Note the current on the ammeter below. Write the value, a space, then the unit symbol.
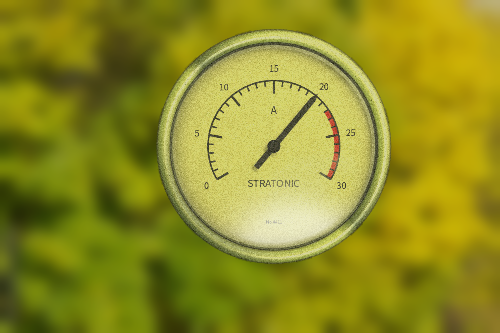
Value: 20 A
